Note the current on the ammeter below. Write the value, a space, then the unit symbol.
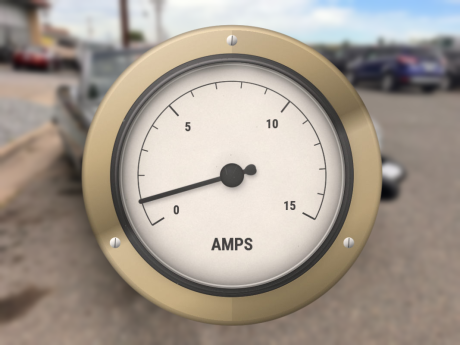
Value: 1 A
